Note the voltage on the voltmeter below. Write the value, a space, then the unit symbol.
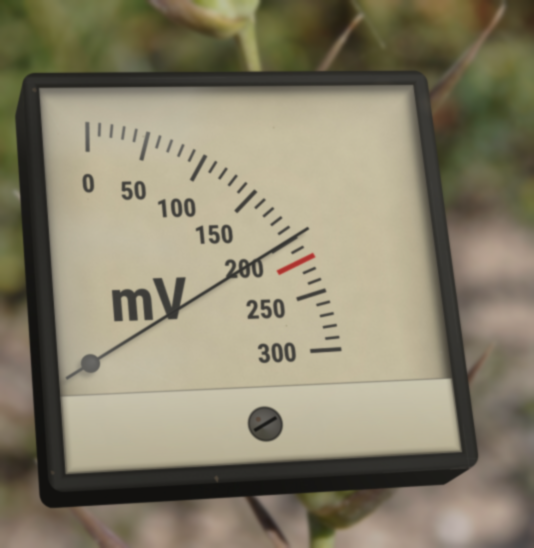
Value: 200 mV
